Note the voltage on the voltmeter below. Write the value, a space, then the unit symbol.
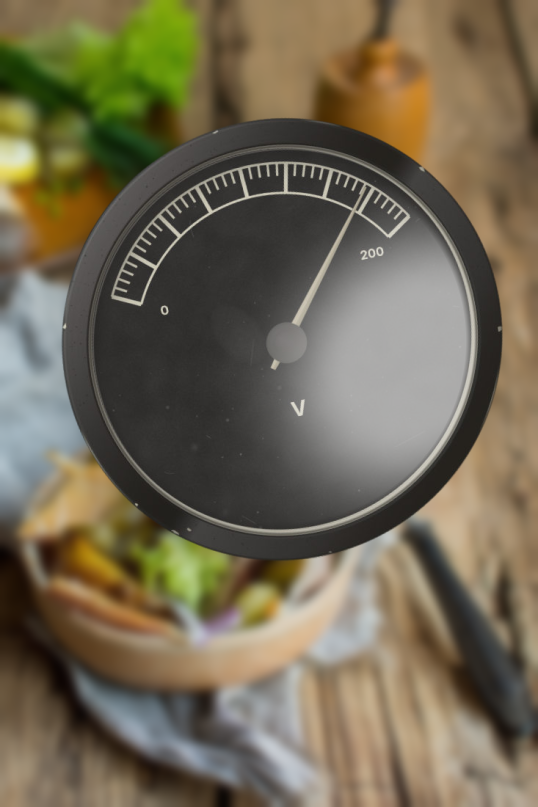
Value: 170 V
